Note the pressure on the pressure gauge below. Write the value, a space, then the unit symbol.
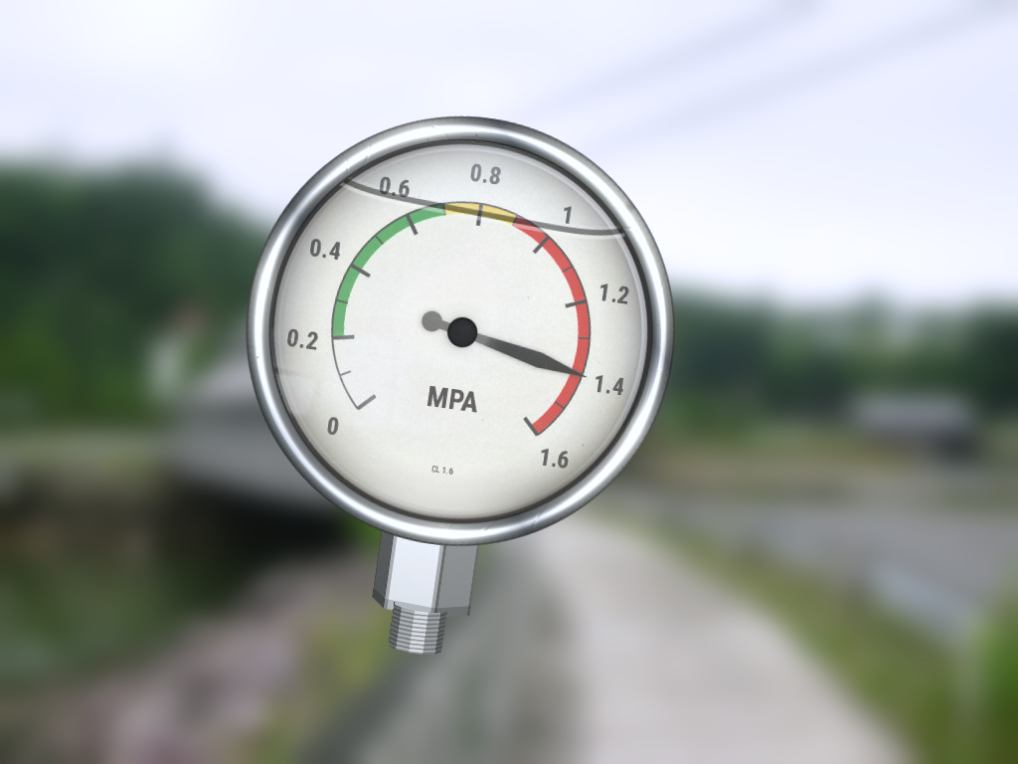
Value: 1.4 MPa
